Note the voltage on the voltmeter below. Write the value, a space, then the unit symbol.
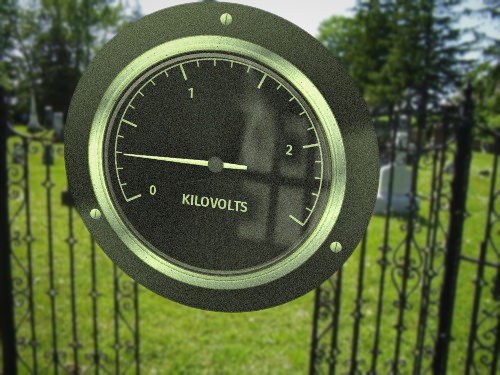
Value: 0.3 kV
